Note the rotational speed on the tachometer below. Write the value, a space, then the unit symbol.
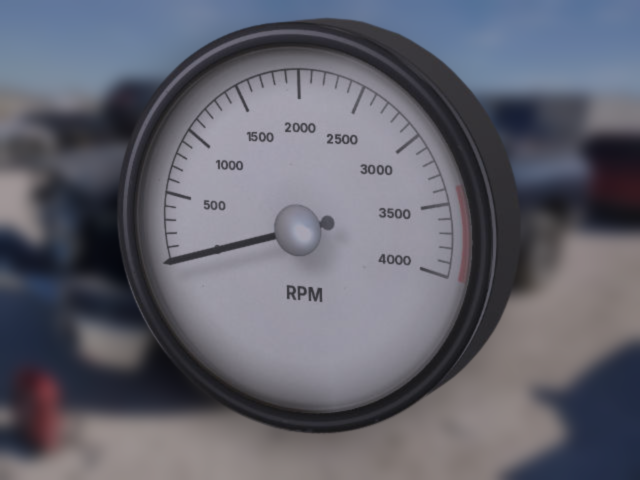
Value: 0 rpm
